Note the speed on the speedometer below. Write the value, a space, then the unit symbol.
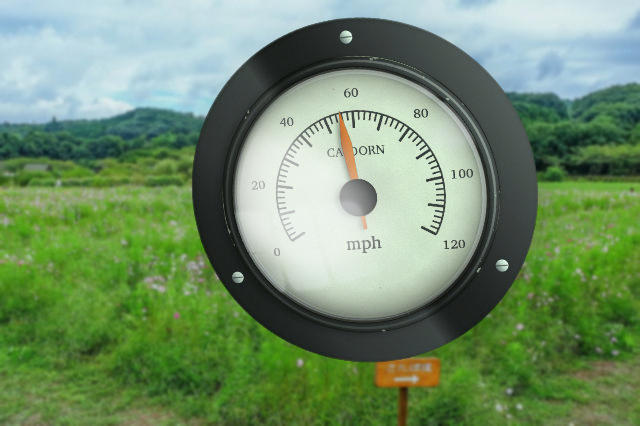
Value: 56 mph
